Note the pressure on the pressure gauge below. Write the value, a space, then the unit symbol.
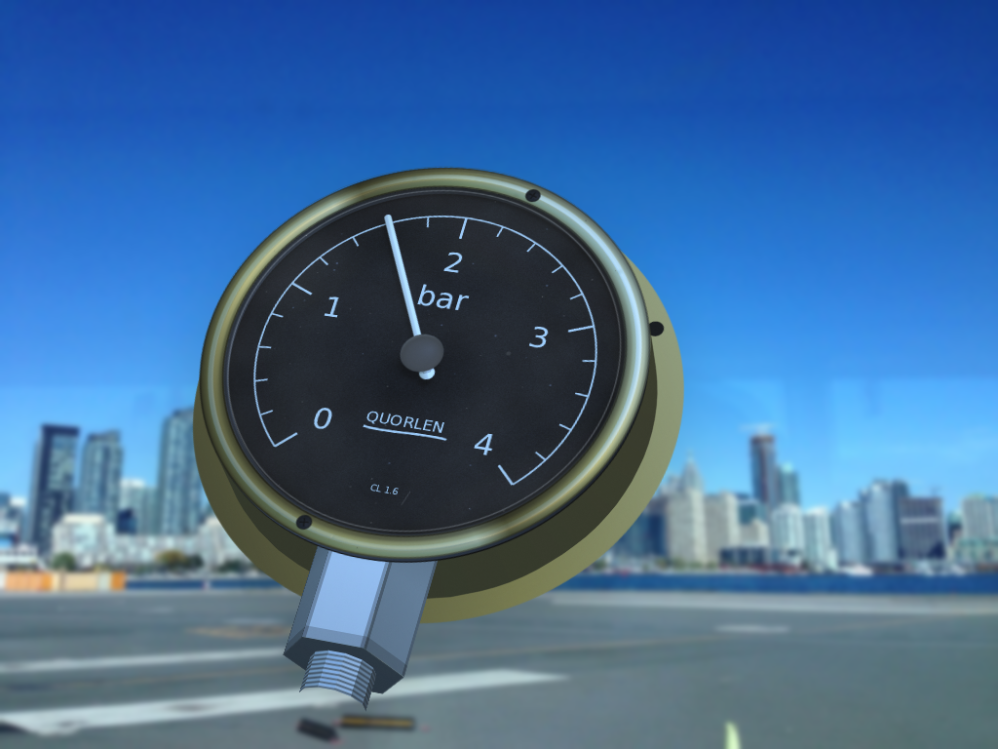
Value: 1.6 bar
